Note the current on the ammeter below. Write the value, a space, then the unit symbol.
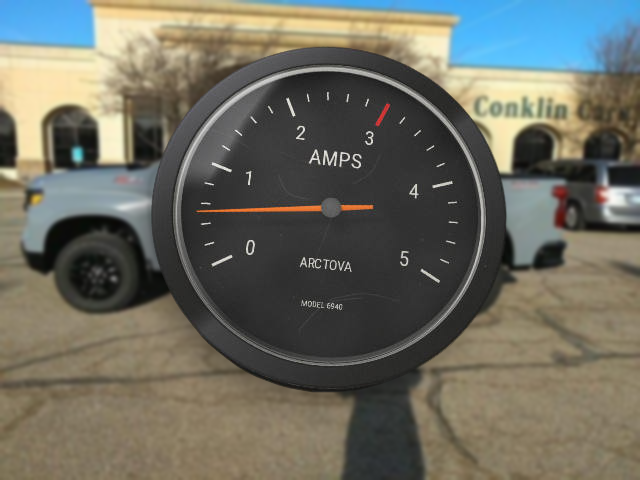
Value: 0.5 A
